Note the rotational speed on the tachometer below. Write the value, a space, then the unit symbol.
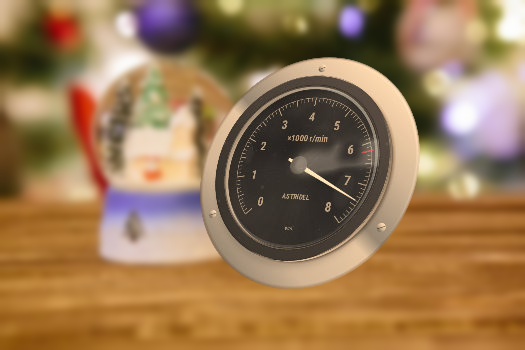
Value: 7400 rpm
